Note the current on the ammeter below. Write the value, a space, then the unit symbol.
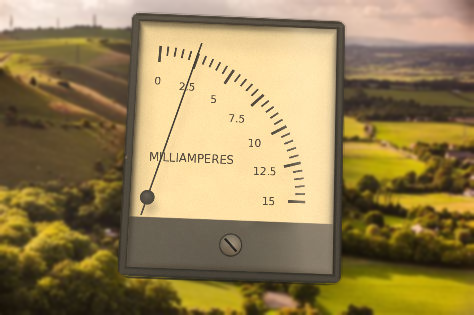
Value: 2.5 mA
